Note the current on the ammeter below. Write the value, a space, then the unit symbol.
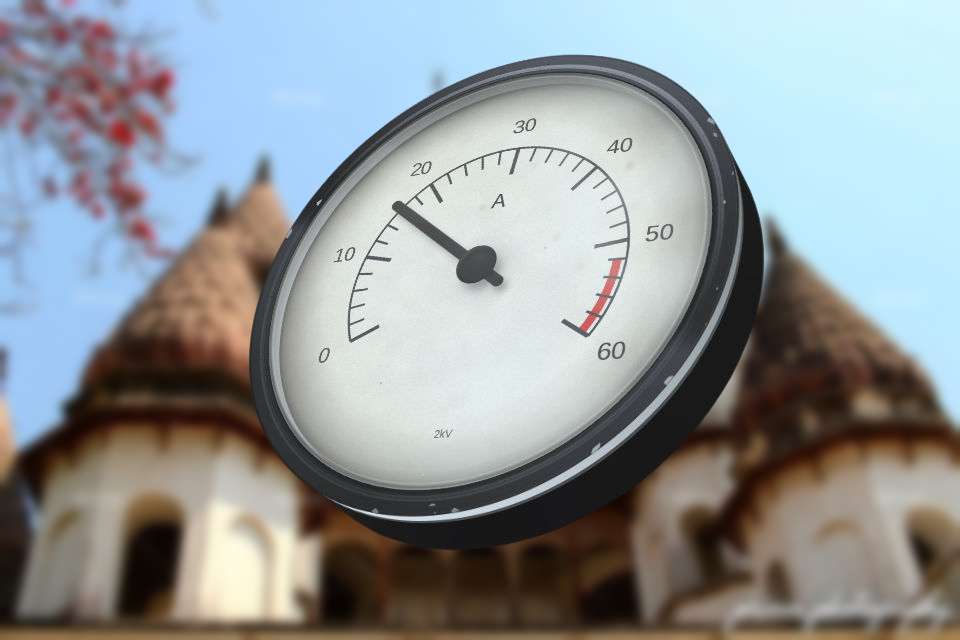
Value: 16 A
